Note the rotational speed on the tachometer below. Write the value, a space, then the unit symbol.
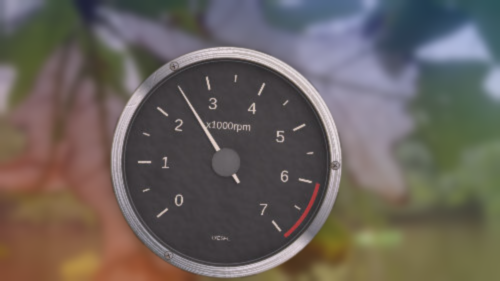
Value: 2500 rpm
